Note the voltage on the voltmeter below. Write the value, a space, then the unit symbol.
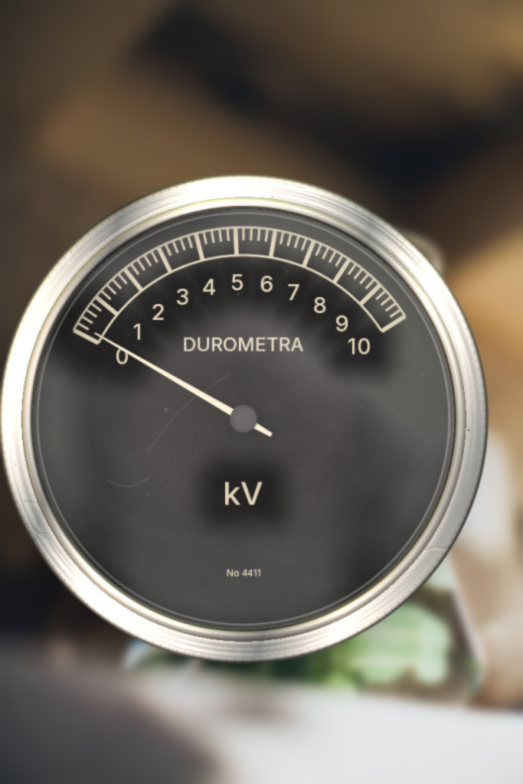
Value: 0.2 kV
